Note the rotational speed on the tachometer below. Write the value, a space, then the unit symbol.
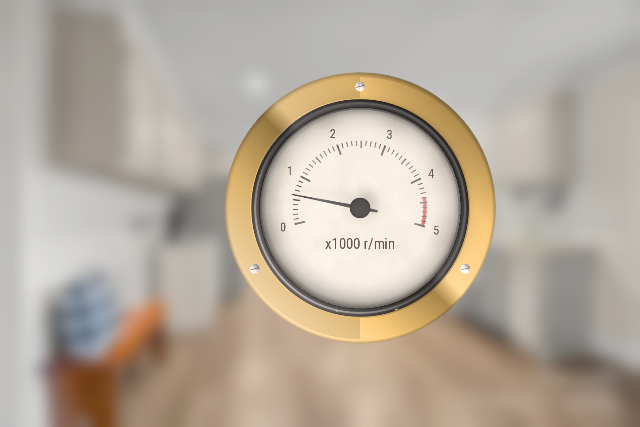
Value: 600 rpm
